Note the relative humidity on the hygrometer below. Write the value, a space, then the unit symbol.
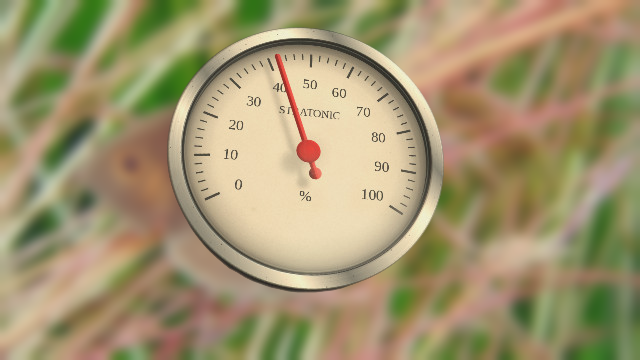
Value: 42 %
